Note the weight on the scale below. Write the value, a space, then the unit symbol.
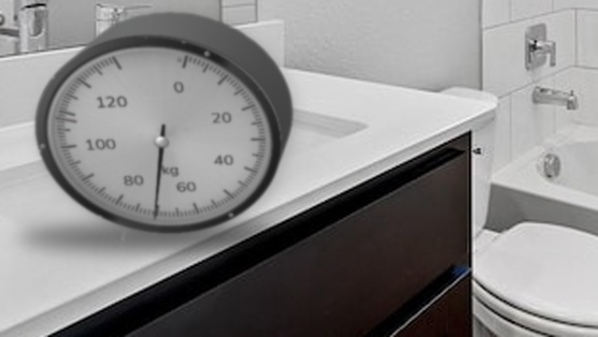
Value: 70 kg
